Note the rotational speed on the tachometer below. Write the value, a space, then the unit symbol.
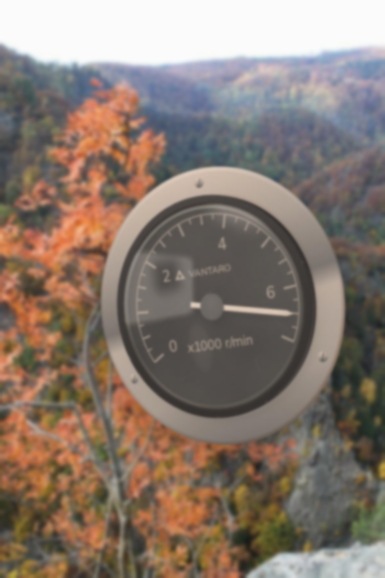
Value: 6500 rpm
